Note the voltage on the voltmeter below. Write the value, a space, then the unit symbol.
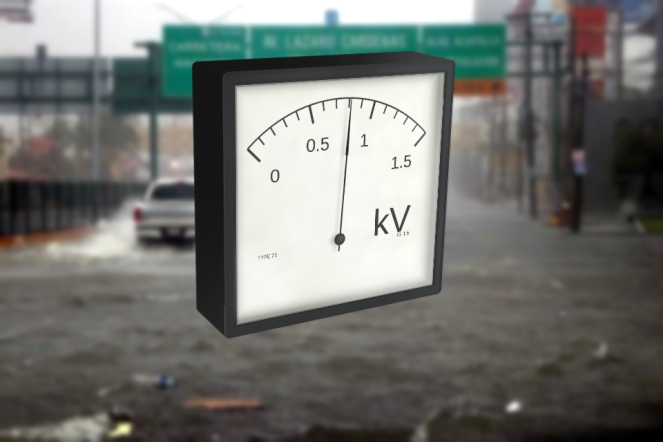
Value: 0.8 kV
